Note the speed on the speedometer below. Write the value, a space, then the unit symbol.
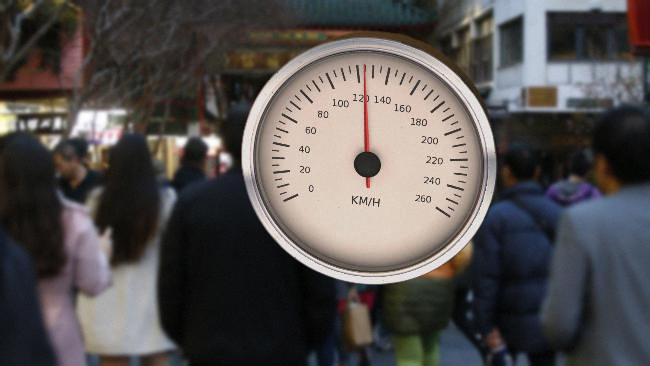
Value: 125 km/h
